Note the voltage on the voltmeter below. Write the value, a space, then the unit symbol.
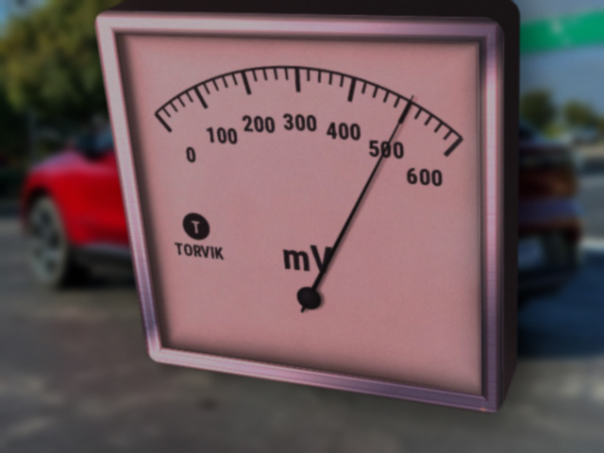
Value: 500 mV
